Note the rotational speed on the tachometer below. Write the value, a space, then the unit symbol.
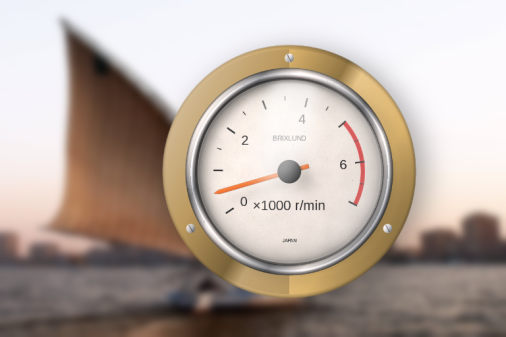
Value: 500 rpm
